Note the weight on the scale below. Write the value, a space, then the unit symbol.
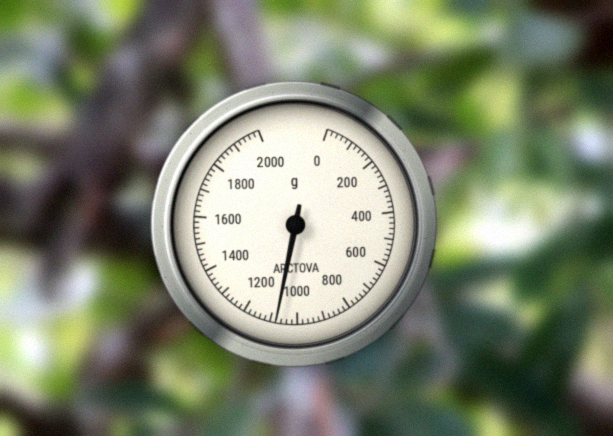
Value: 1080 g
